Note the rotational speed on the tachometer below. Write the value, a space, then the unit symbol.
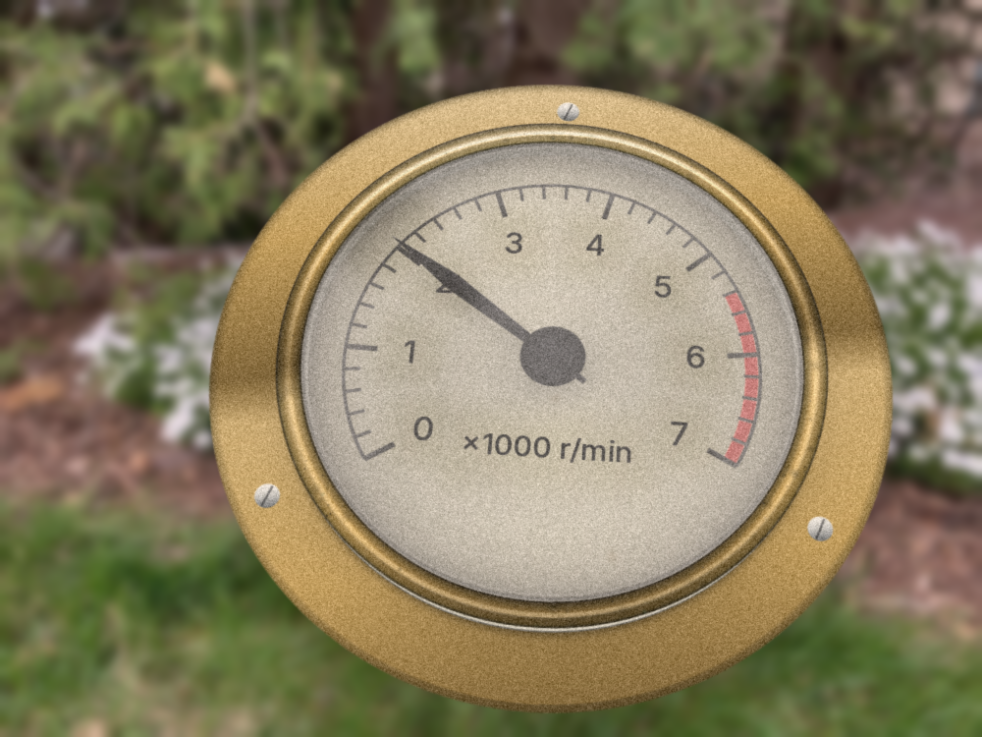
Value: 2000 rpm
